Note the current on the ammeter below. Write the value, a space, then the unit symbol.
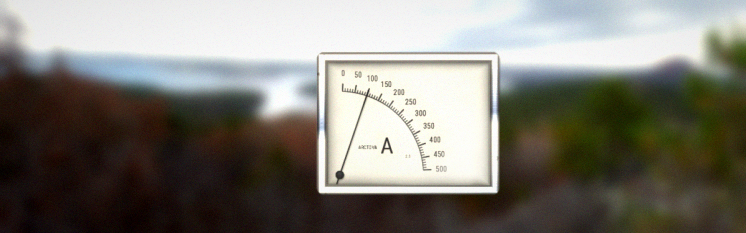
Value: 100 A
